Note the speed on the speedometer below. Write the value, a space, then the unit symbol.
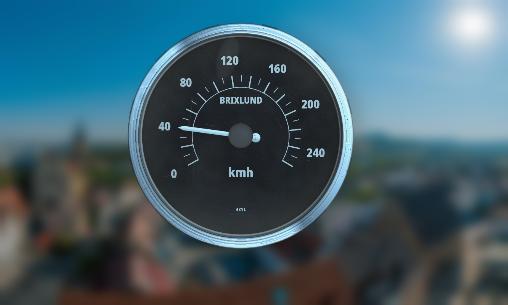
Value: 40 km/h
